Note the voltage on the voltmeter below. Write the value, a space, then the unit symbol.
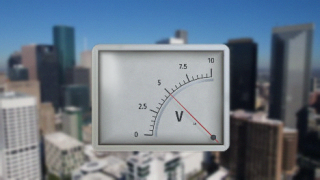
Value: 5 V
